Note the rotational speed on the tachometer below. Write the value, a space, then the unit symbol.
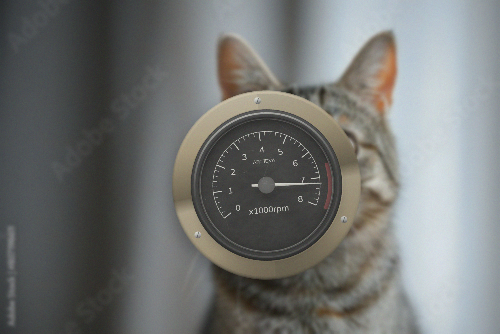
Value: 7200 rpm
